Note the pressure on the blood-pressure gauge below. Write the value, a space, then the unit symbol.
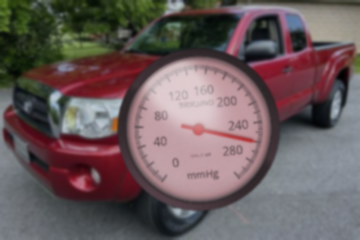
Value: 260 mmHg
